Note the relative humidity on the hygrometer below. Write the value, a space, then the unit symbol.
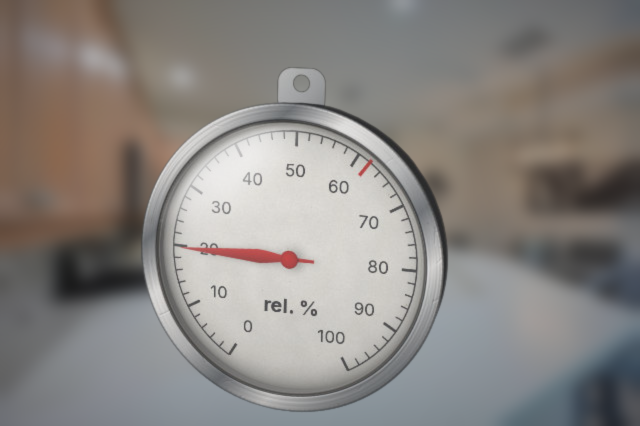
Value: 20 %
